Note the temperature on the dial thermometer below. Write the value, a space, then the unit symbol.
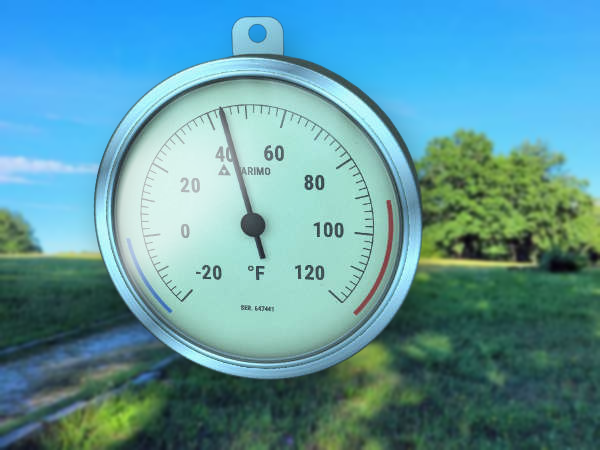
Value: 44 °F
